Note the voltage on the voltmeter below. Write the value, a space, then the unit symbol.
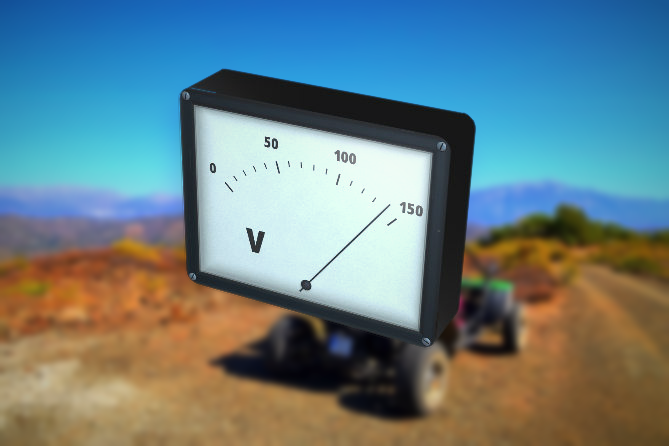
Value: 140 V
